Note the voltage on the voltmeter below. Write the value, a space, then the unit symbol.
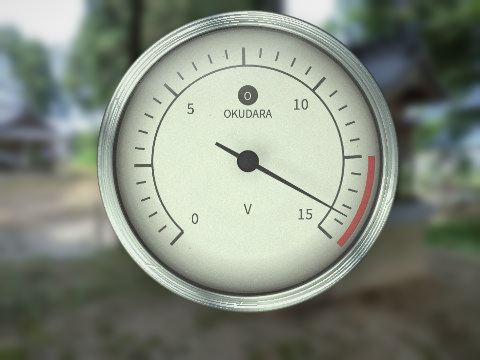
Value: 14.25 V
